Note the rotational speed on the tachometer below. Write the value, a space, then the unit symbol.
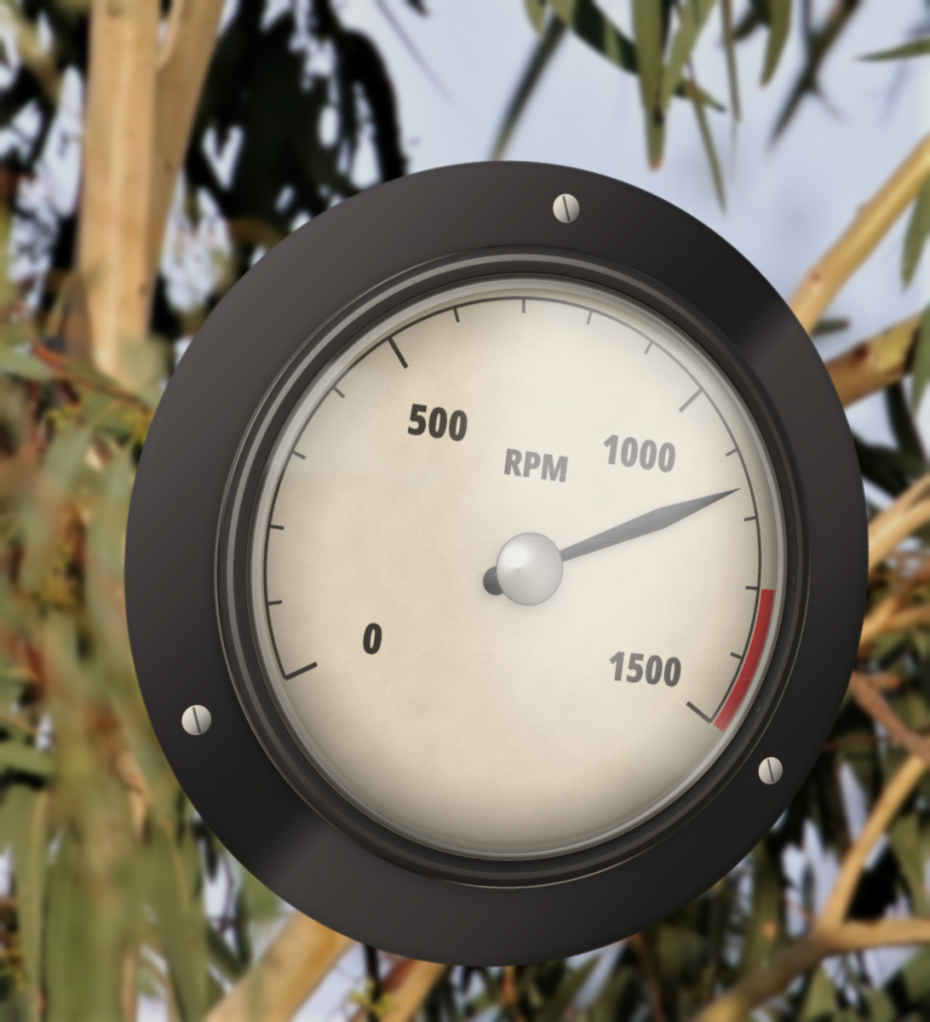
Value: 1150 rpm
